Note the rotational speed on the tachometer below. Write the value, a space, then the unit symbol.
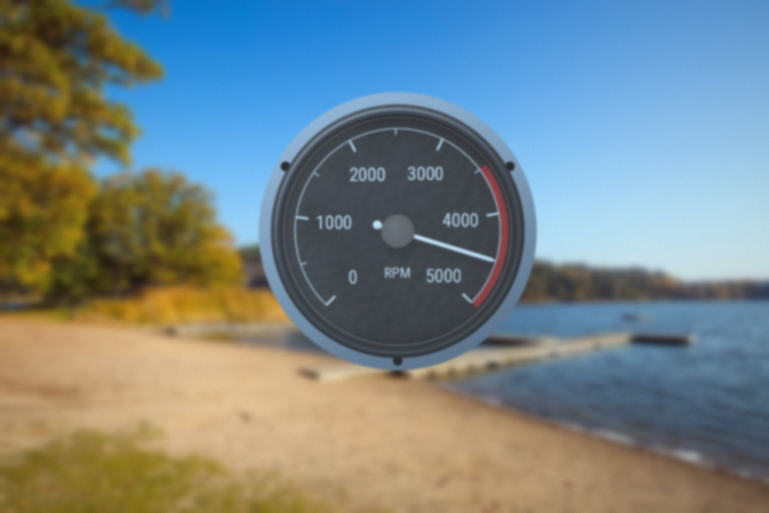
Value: 4500 rpm
